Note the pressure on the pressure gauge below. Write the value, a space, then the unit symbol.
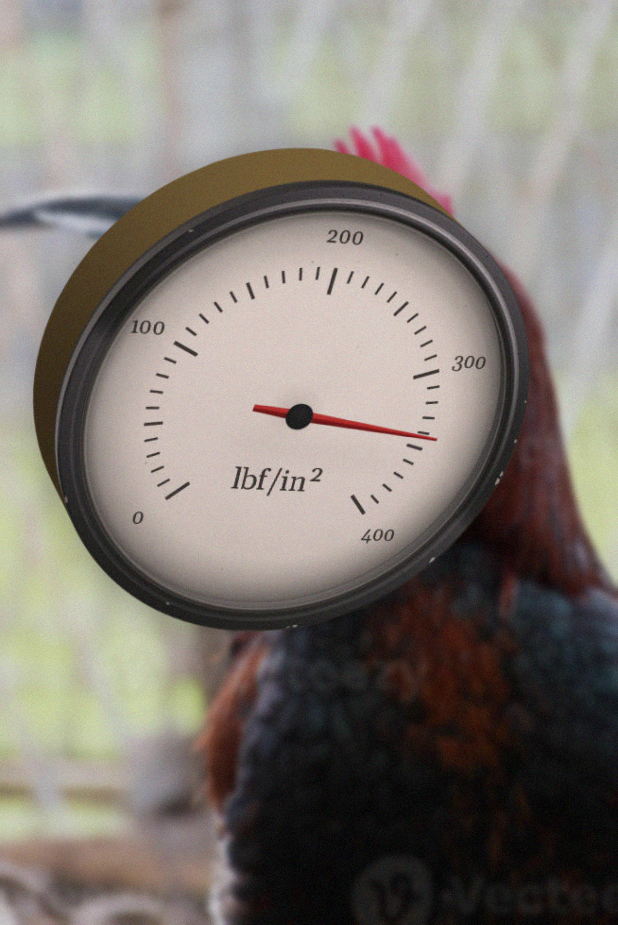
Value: 340 psi
